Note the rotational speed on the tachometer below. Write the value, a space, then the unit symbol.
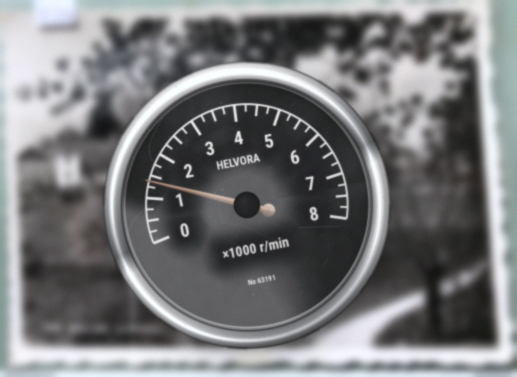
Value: 1375 rpm
